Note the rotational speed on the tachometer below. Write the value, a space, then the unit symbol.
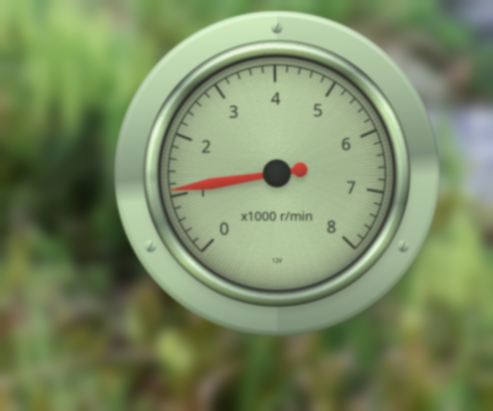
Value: 1100 rpm
